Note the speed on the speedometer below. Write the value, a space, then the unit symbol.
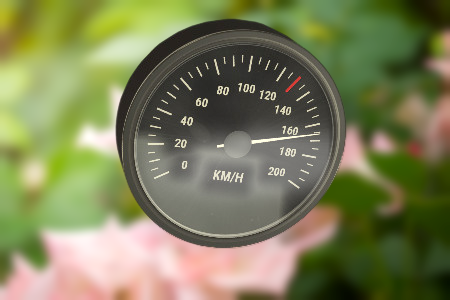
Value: 165 km/h
